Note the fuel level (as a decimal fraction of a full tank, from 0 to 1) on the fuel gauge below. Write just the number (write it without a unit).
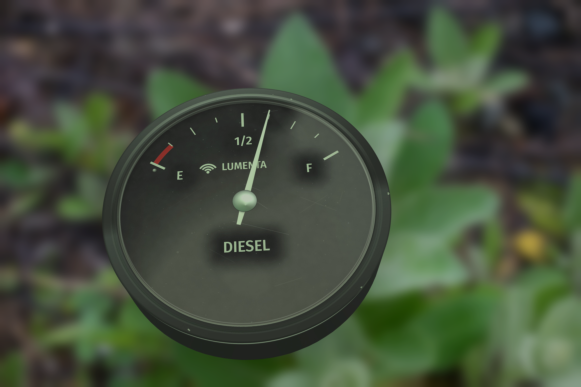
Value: 0.625
